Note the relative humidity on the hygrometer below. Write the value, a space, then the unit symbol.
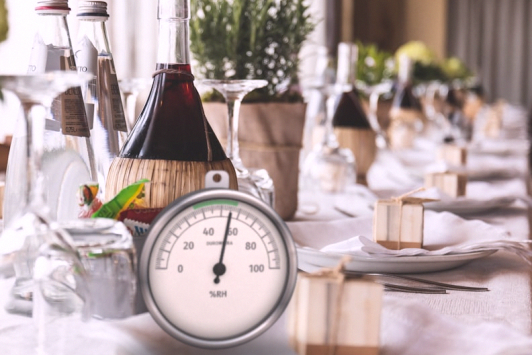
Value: 55 %
